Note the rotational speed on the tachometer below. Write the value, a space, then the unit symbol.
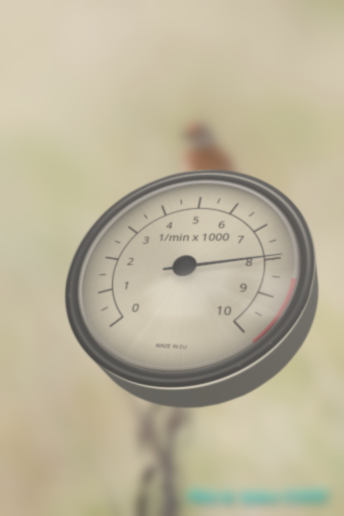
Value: 8000 rpm
